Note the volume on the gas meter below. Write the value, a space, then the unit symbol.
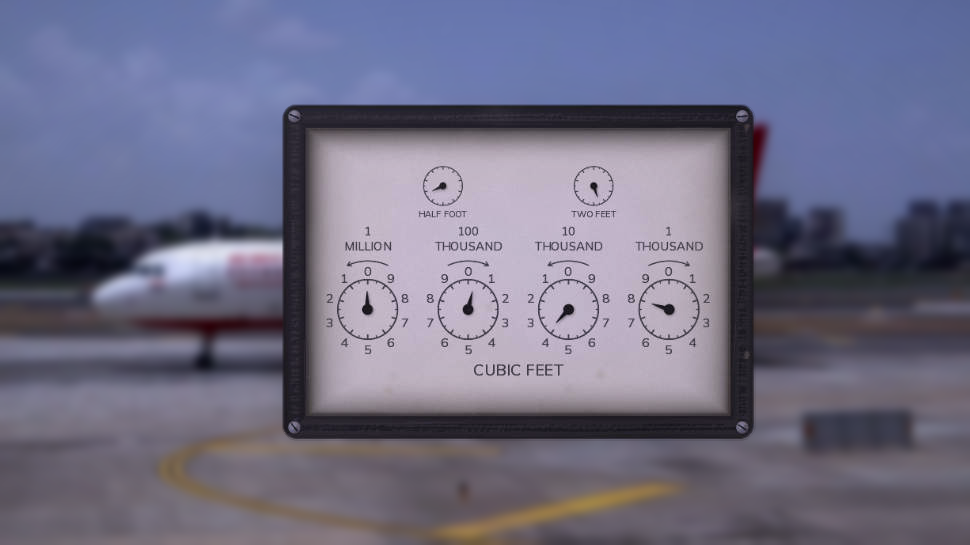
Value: 3800 ft³
